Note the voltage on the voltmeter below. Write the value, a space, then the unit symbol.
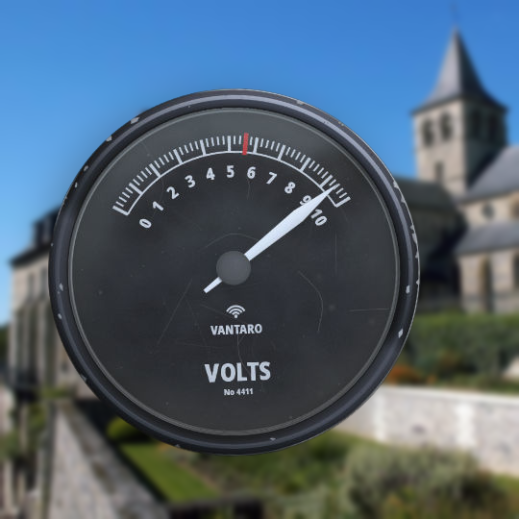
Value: 9.4 V
